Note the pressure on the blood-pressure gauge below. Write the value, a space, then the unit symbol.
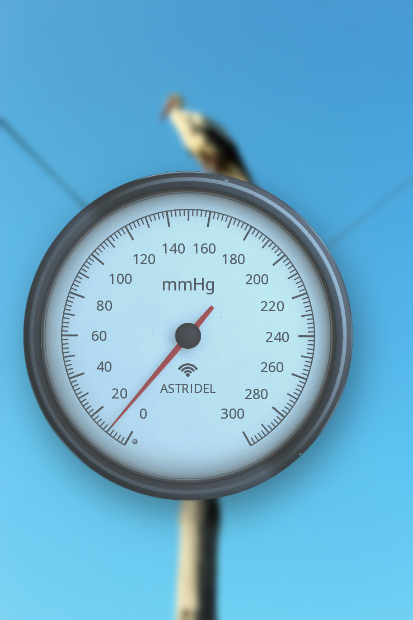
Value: 10 mmHg
